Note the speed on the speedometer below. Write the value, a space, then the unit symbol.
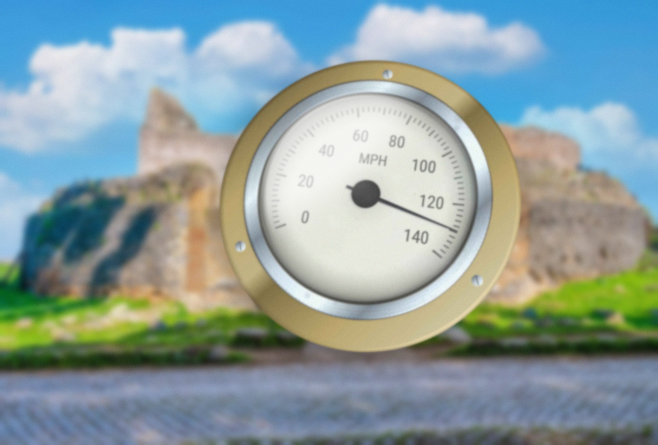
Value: 130 mph
